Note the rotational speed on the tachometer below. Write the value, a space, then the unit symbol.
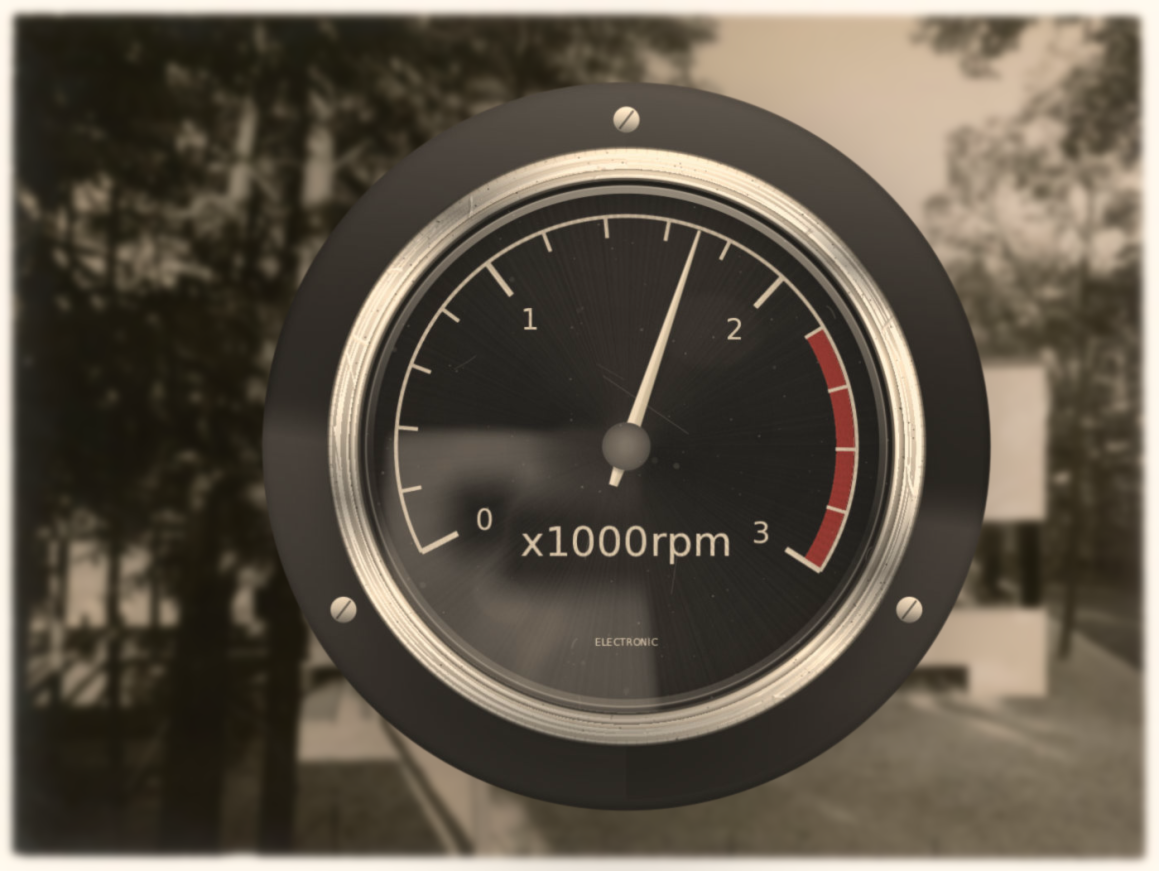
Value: 1700 rpm
